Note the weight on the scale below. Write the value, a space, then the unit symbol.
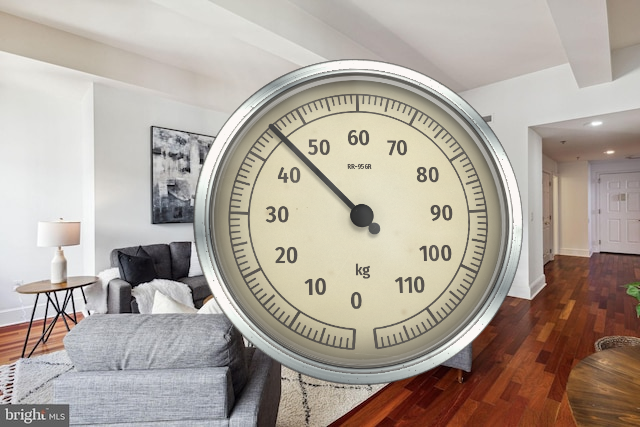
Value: 45 kg
